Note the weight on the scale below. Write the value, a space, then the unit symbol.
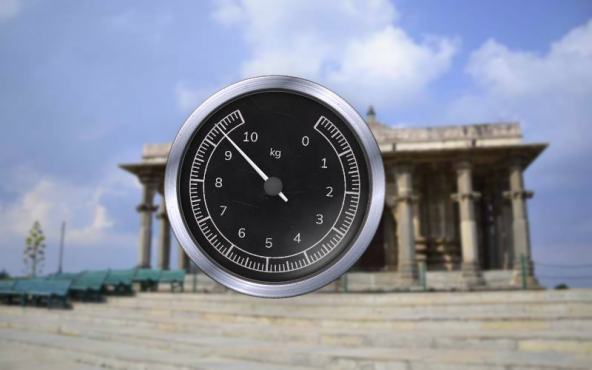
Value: 9.4 kg
